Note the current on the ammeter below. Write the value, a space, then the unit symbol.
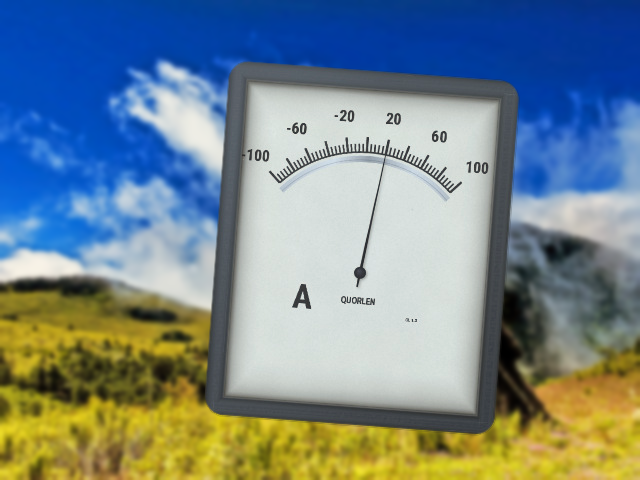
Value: 20 A
